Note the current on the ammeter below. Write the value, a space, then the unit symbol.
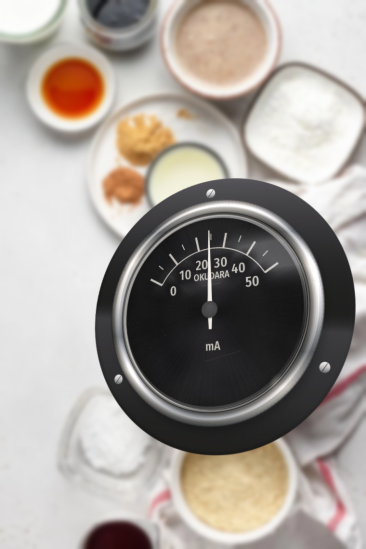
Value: 25 mA
